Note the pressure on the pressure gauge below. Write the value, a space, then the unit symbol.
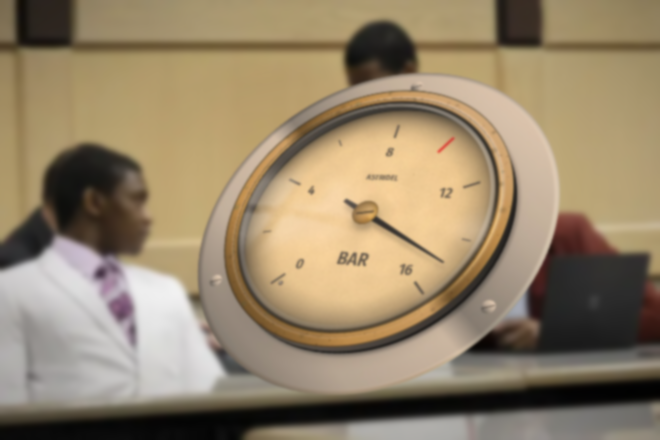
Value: 15 bar
